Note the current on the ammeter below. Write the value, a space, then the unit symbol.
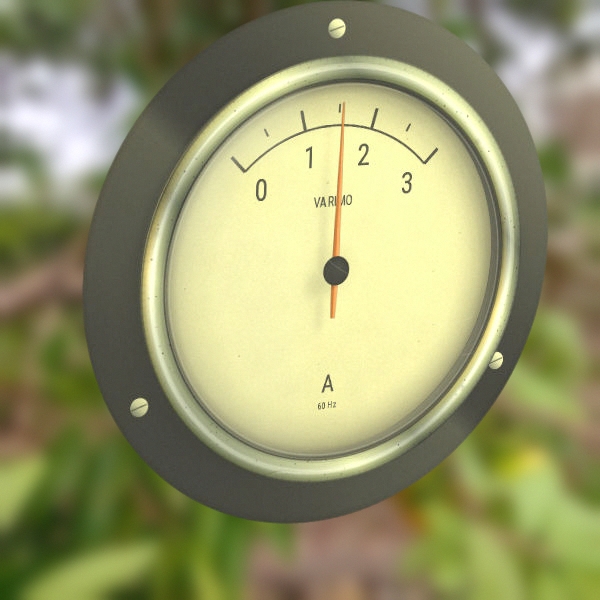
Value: 1.5 A
